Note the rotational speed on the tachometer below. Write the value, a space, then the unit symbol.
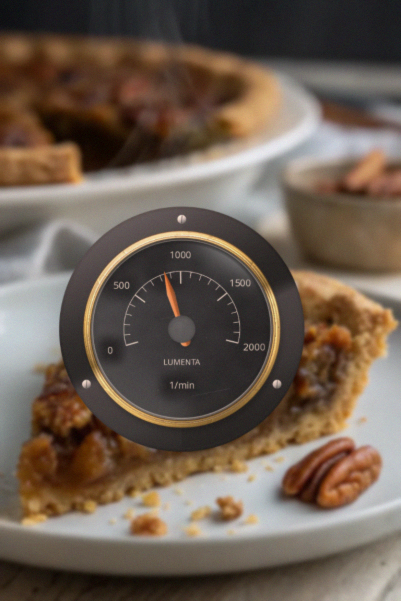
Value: 850 rpm
